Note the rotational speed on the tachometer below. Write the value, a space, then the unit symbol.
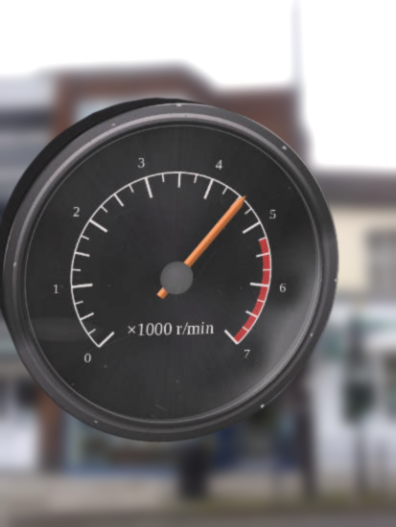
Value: 4500 rpm
